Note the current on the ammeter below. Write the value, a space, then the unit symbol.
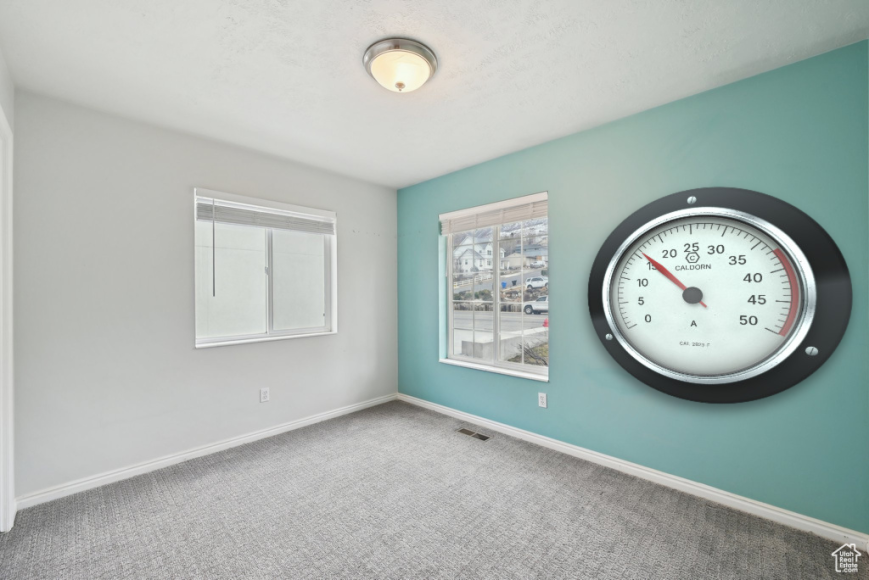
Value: 16 A
